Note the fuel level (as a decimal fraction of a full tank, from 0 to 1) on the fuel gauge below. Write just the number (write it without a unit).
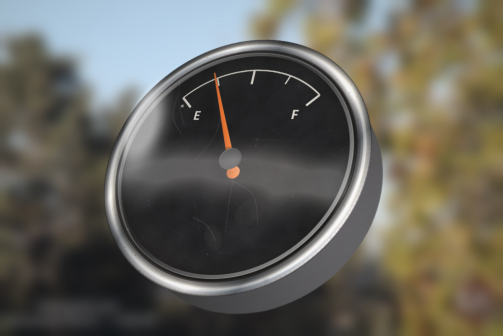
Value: 0.25
